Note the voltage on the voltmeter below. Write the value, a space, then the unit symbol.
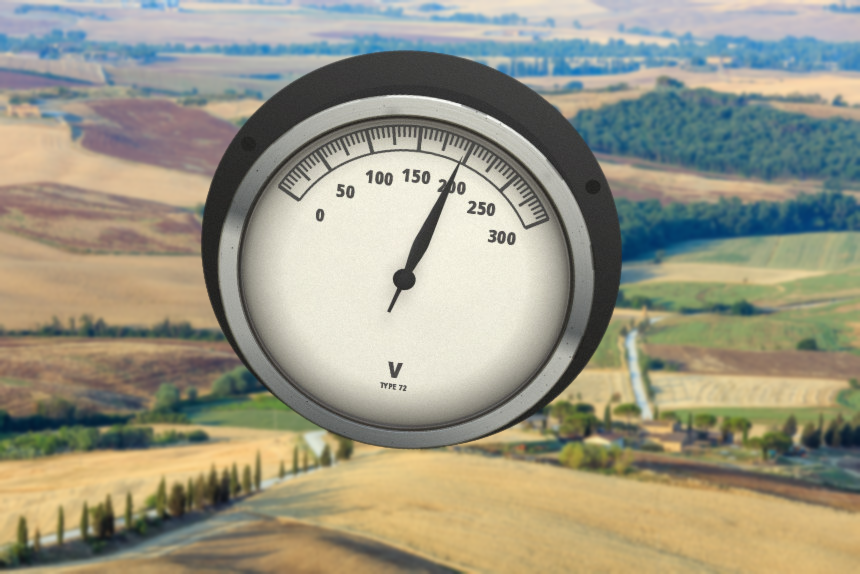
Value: 195 V
